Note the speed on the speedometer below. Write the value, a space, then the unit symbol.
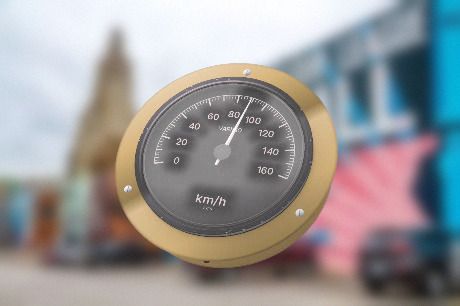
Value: 90 km/h
